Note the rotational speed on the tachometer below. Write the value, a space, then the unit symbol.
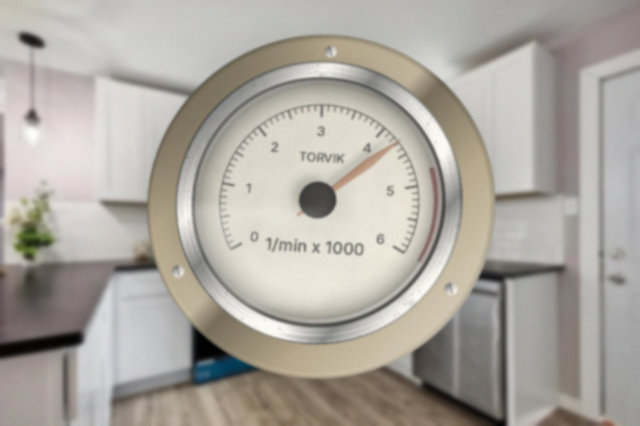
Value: 4300 rpm
